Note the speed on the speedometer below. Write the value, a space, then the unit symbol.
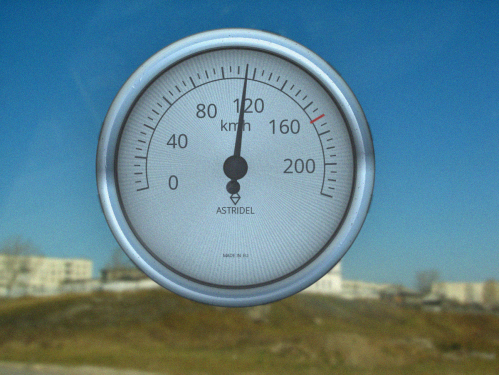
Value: 115 km/h
